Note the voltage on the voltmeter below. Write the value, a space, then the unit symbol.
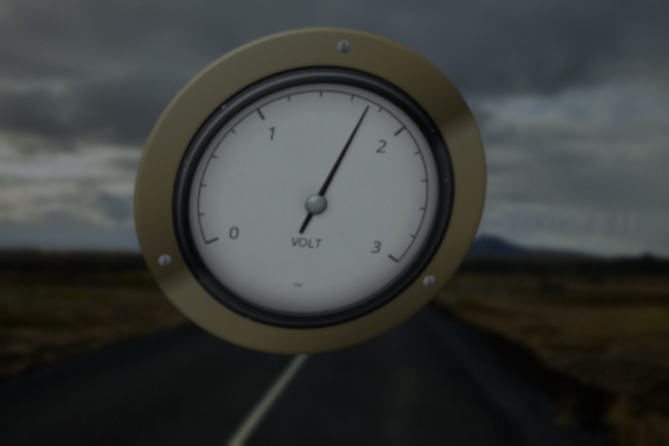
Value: 1.7 V
